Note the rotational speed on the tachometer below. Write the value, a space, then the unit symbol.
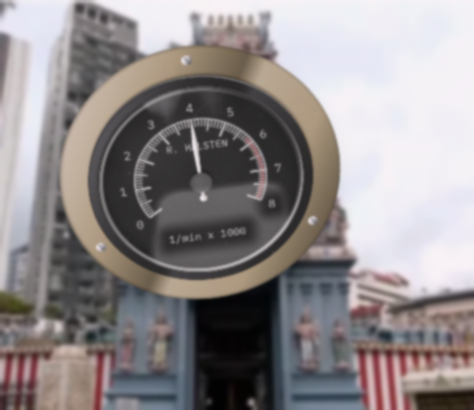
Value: 4000 rpm
